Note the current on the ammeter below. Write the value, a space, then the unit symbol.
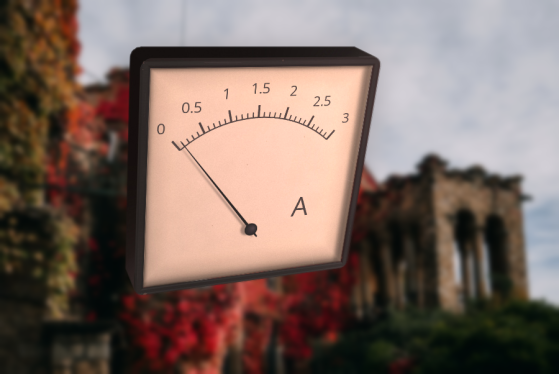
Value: 0.1 A
